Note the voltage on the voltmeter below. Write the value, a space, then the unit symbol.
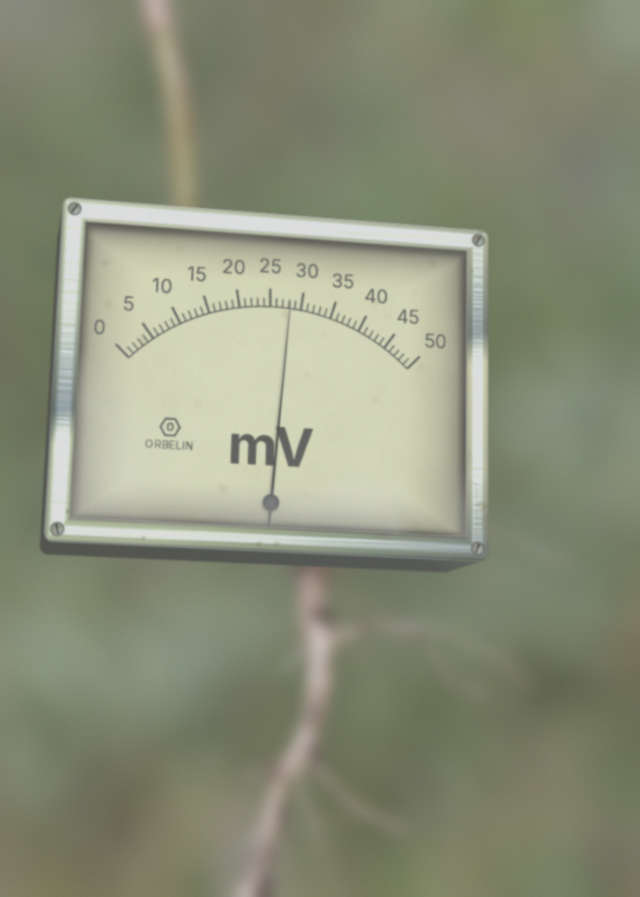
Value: 28 mV
